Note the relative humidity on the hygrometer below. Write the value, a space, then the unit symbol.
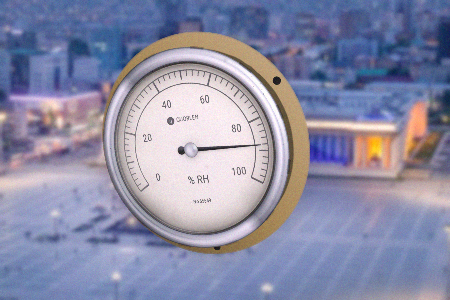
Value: 88 %
